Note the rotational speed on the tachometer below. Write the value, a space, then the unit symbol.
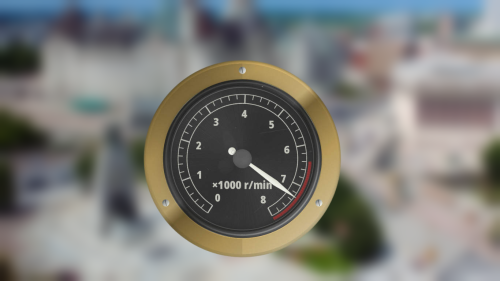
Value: 7300 rpm
